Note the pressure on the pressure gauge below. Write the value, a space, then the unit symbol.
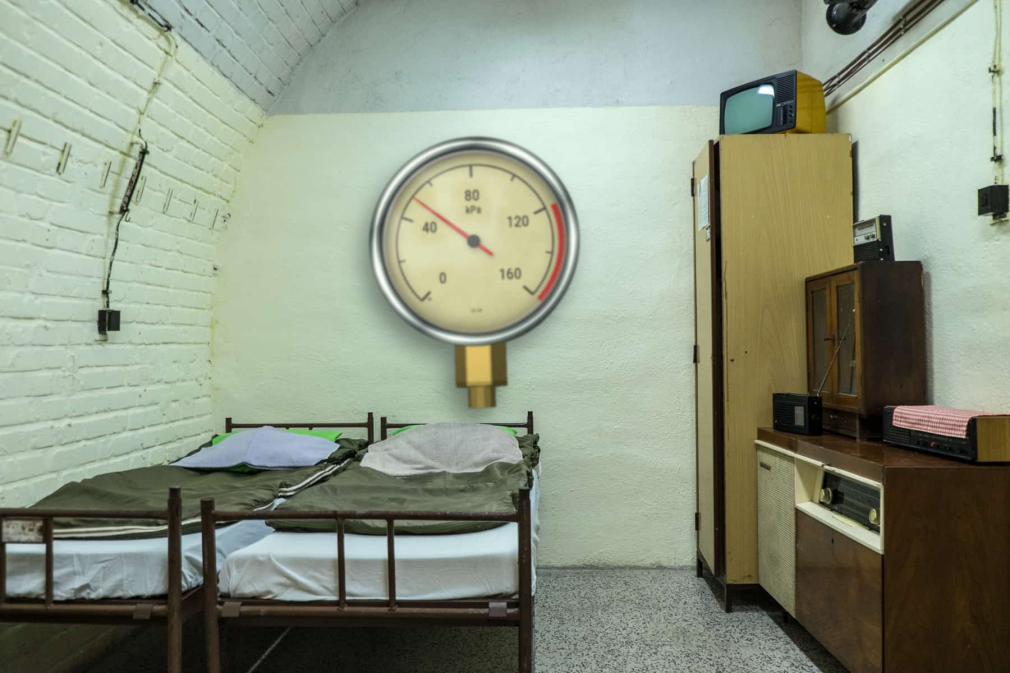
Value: 50 kPa
